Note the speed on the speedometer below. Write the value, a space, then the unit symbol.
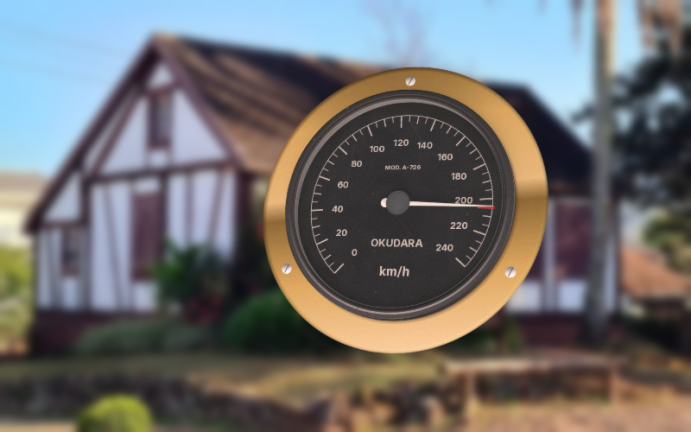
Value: 205 km/h
